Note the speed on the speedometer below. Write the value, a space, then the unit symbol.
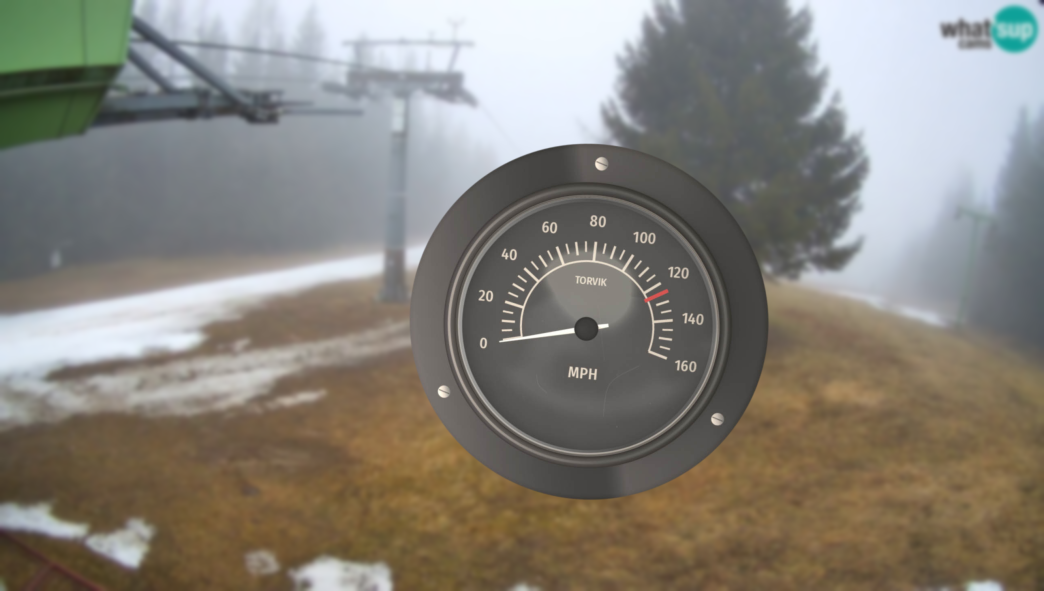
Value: 0 mph
